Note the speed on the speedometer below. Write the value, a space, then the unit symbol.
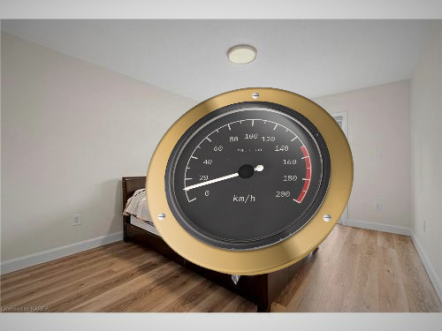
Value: 10 km/h
